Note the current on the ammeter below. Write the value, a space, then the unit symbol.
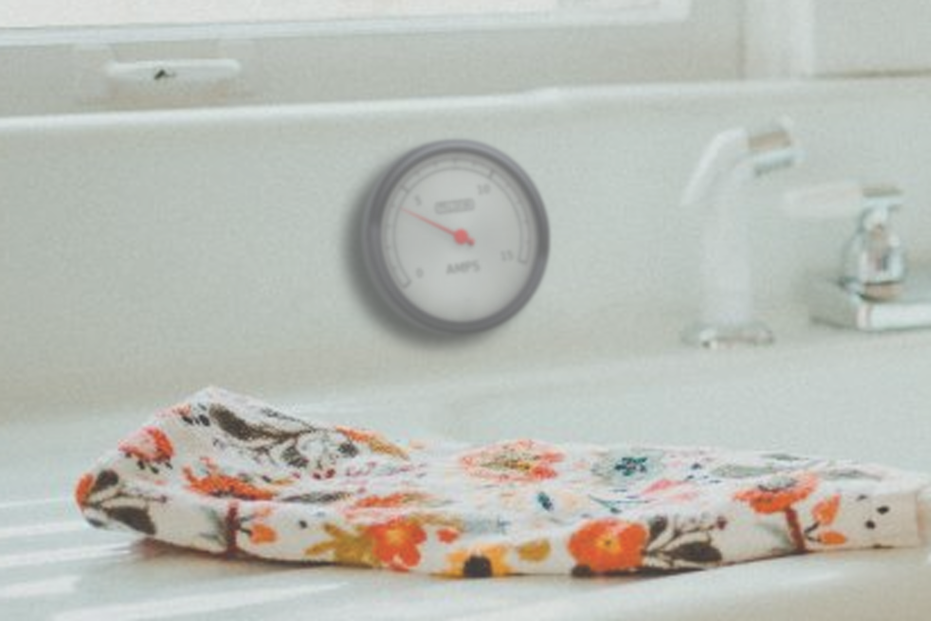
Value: 4 A
